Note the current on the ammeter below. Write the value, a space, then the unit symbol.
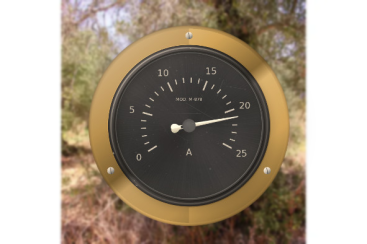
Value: 21 A
